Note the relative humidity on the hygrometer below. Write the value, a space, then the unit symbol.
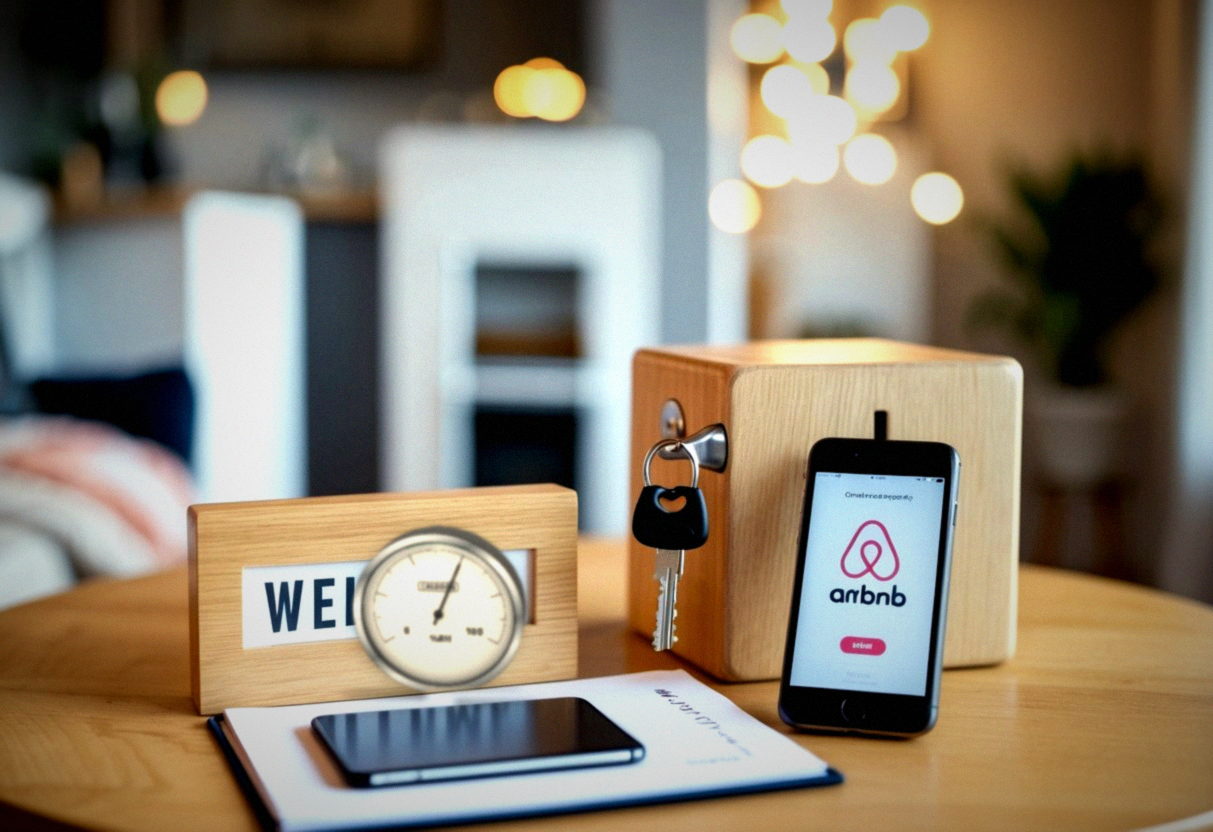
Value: 60 %
